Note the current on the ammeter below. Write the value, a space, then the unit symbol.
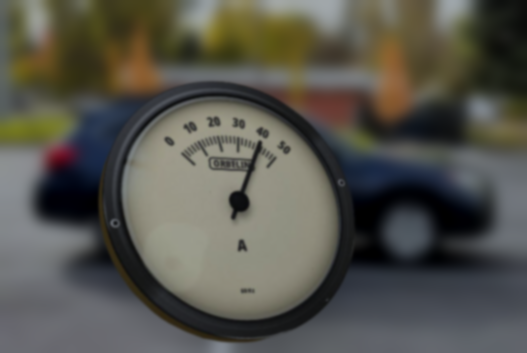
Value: 40 A
